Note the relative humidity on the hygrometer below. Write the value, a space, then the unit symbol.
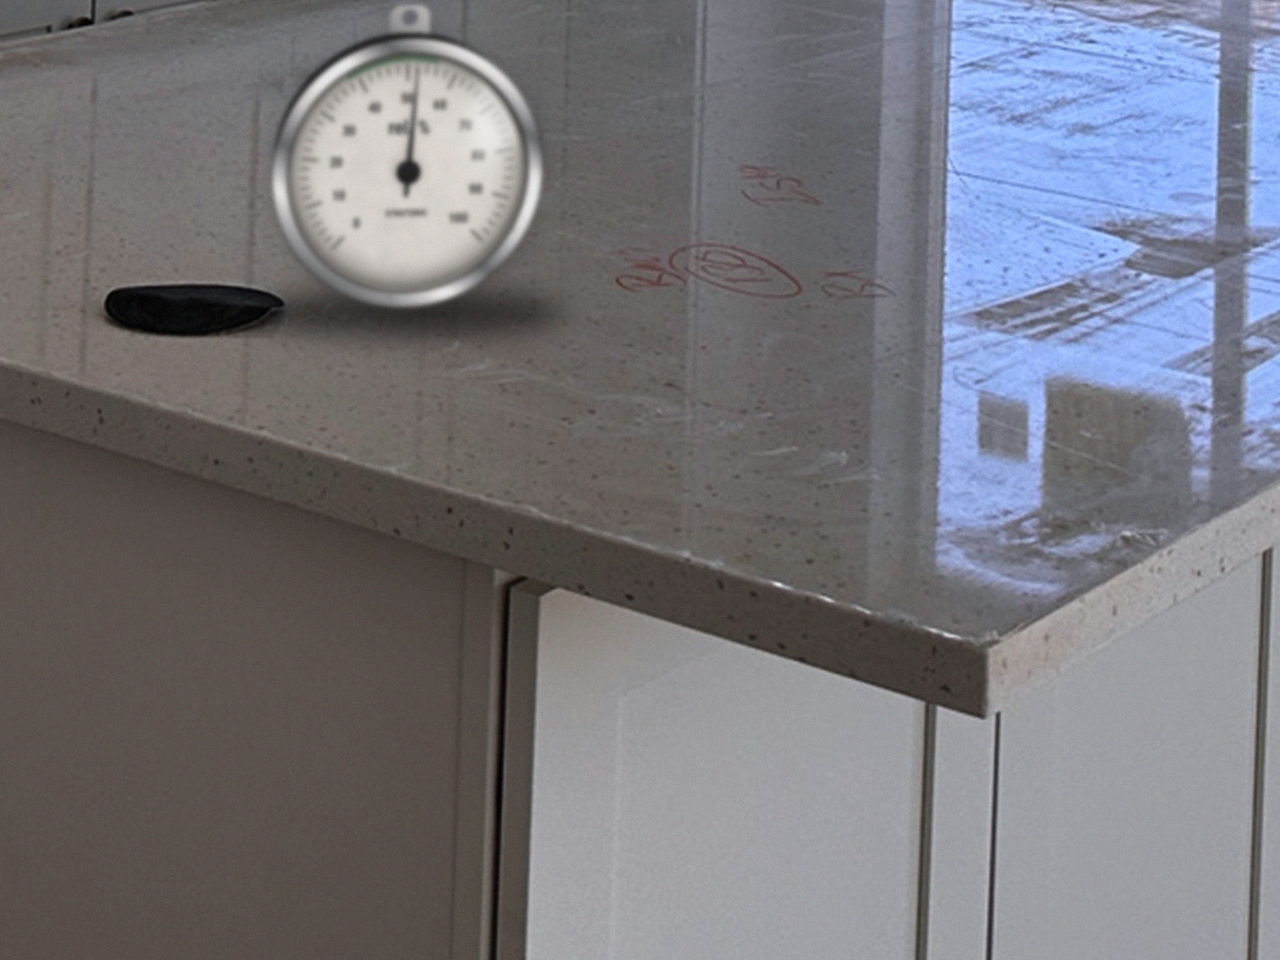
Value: 52 %
